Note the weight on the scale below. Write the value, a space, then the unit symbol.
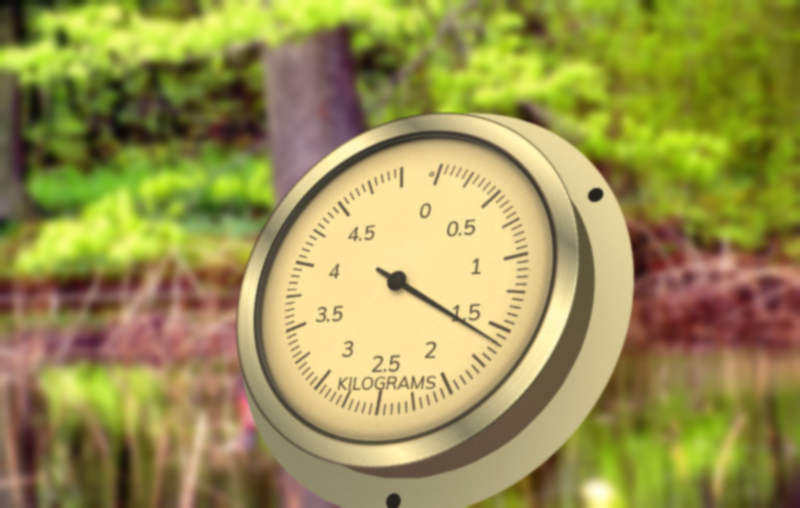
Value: 1.6 kg
